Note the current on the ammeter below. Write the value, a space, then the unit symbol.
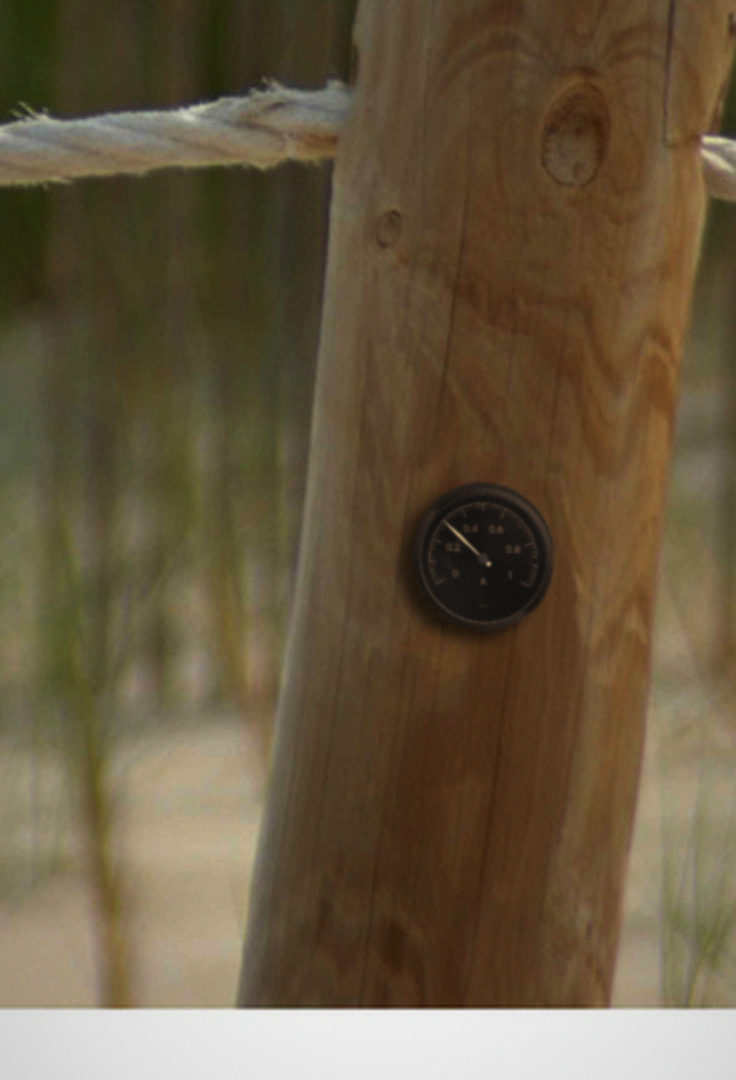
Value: 0.3 A
